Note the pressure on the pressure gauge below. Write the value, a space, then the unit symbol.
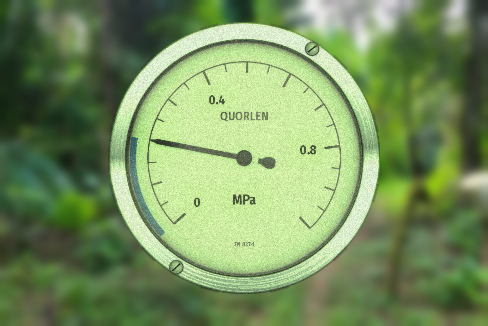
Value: 0.2 MPa
